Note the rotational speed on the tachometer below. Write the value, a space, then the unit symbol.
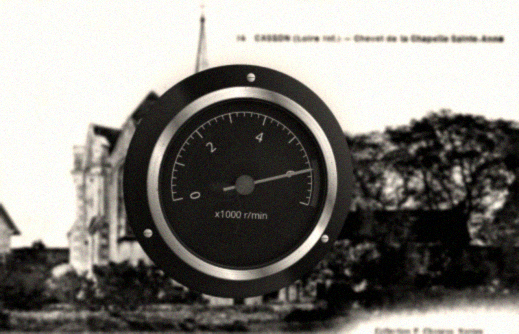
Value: 6000 rpm
